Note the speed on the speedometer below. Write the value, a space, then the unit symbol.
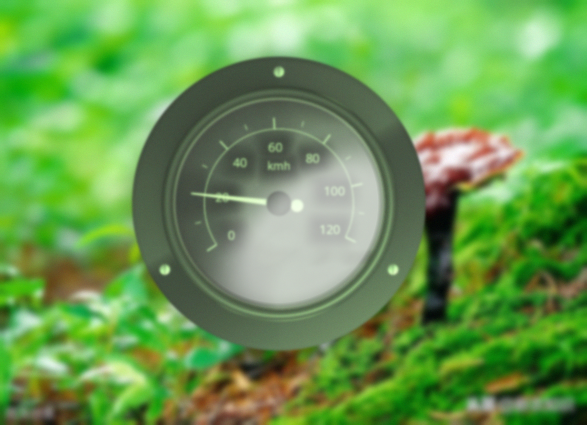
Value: 20 km/h
